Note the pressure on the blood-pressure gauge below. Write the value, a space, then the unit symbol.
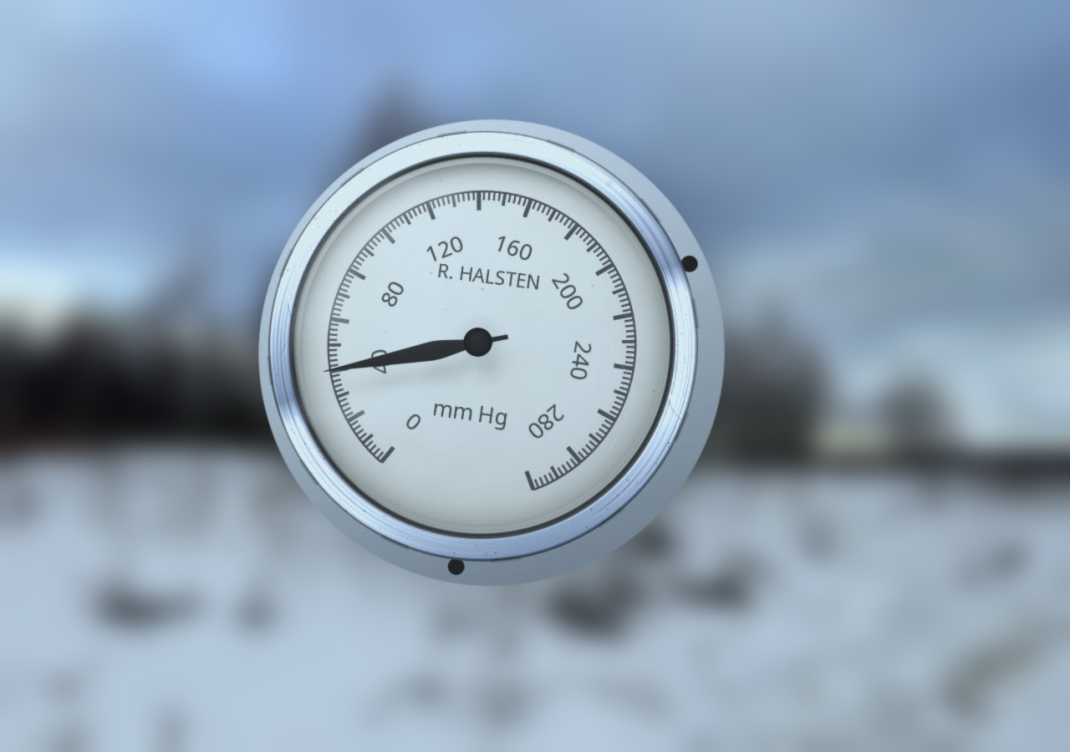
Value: 40 mmHg
